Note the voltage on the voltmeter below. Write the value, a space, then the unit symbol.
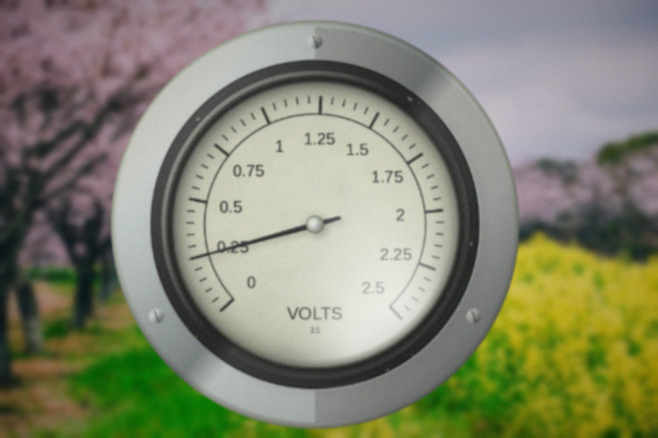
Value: 0.25 V
